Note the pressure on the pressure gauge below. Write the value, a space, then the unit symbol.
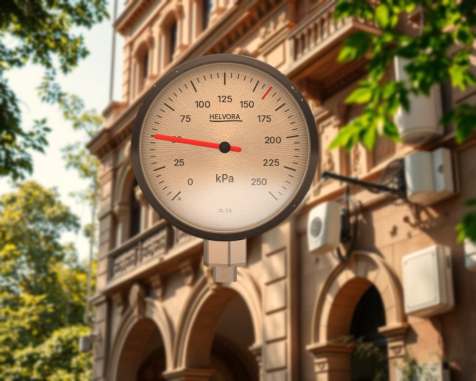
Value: 50 kPa
